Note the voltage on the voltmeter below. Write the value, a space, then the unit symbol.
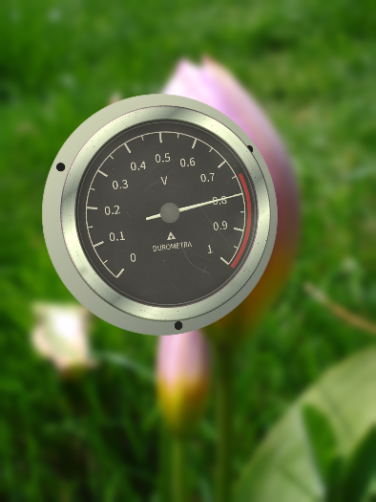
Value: 0.8 V
